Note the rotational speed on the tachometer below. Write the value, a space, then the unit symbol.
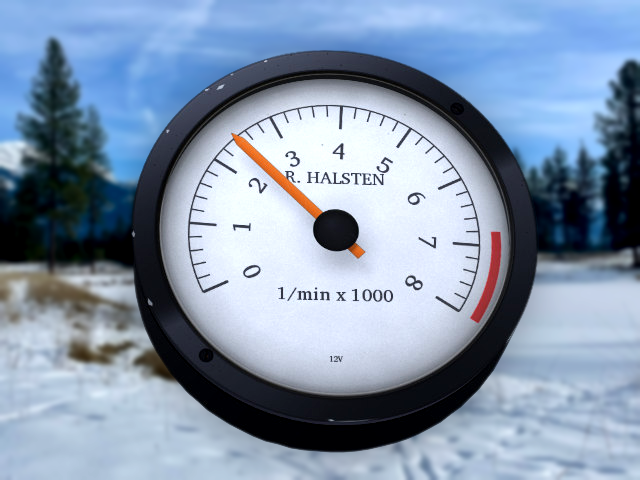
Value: 2400 rpm
